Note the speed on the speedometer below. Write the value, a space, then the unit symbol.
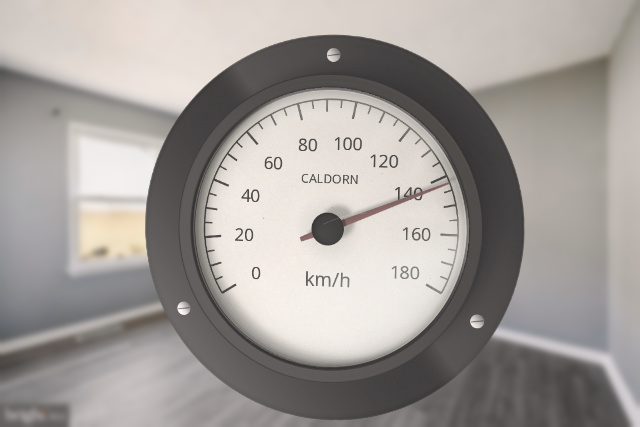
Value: 142.5 km/h
